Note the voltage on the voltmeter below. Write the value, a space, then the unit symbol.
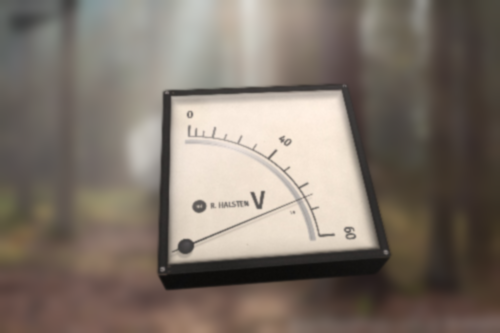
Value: 52.5 V
